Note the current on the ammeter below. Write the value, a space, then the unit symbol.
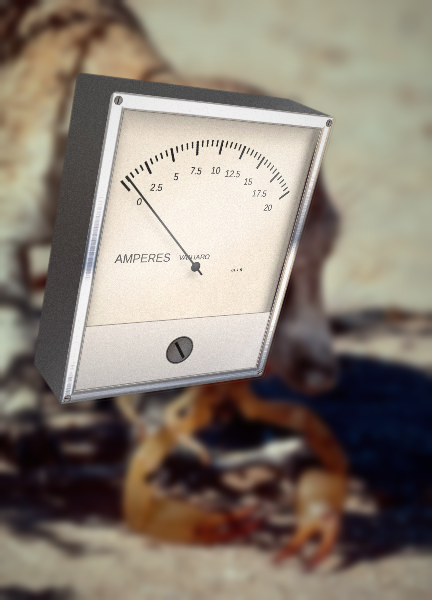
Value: 0.5 A
